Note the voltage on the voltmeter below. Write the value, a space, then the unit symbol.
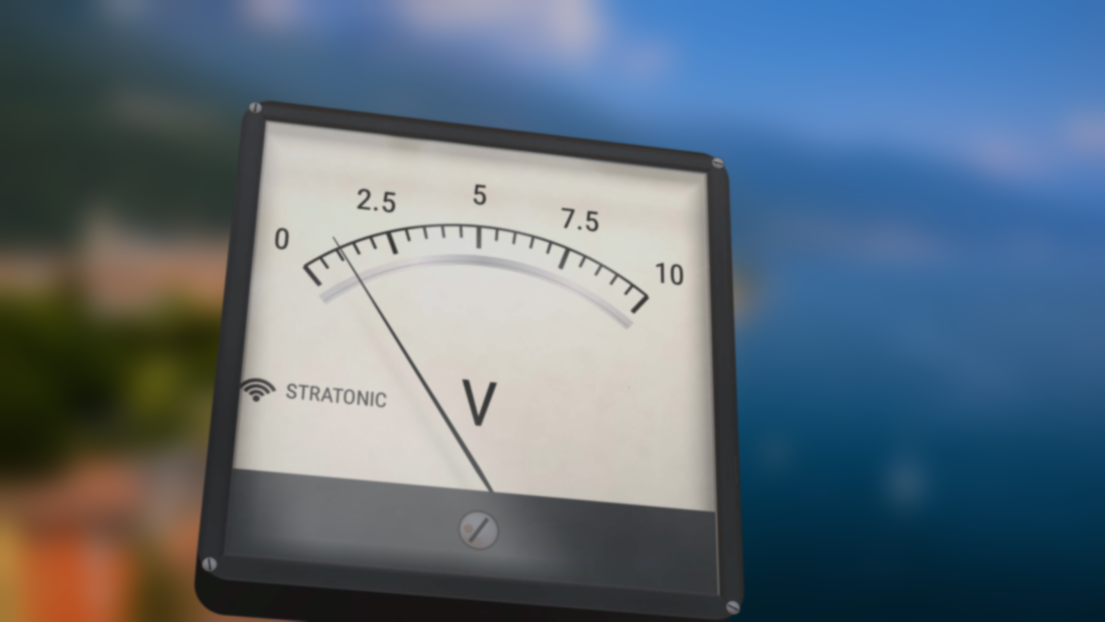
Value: 1 V
